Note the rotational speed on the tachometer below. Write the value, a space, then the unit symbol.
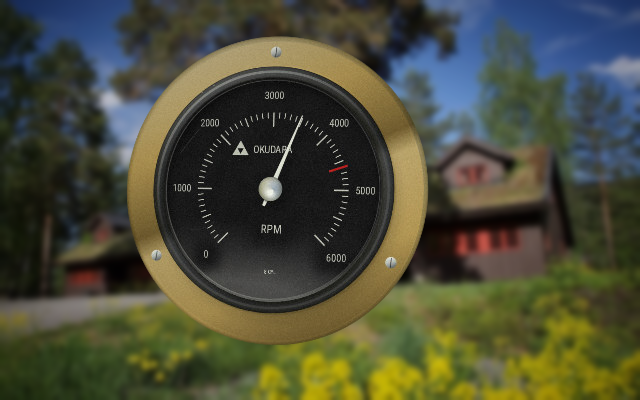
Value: 3500 rpm
